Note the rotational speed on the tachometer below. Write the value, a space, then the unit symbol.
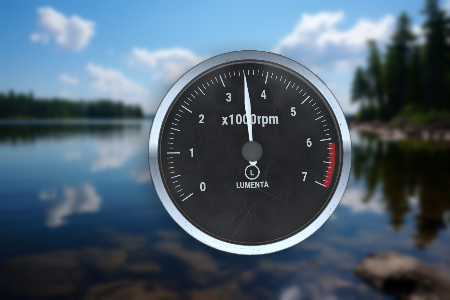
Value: 3500 rpm
